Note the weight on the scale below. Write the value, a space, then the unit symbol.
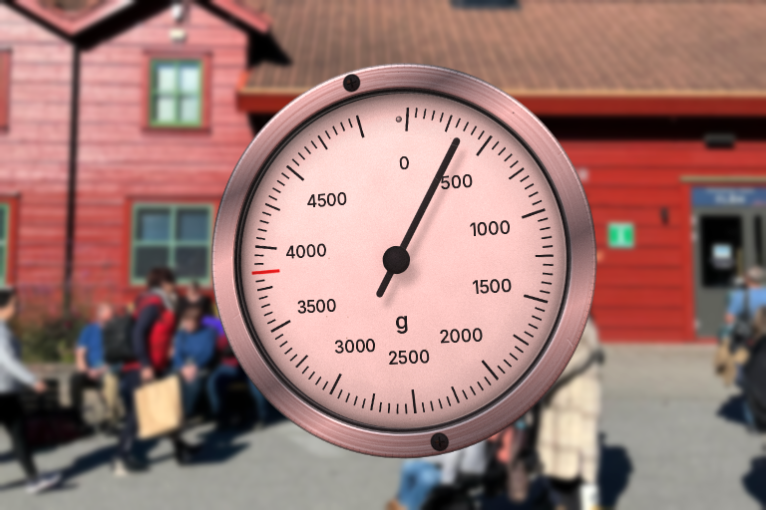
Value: 350 g
